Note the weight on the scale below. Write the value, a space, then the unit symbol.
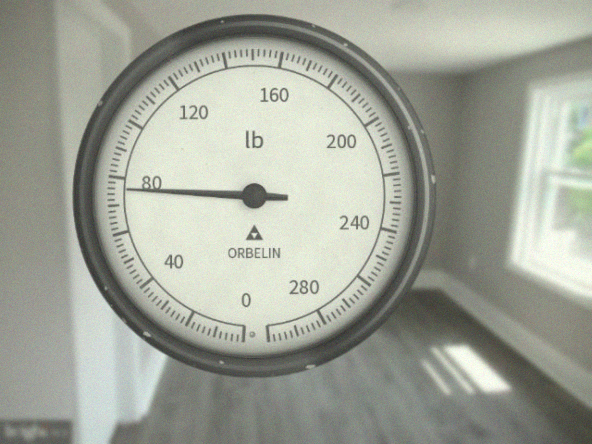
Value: 76 lb
